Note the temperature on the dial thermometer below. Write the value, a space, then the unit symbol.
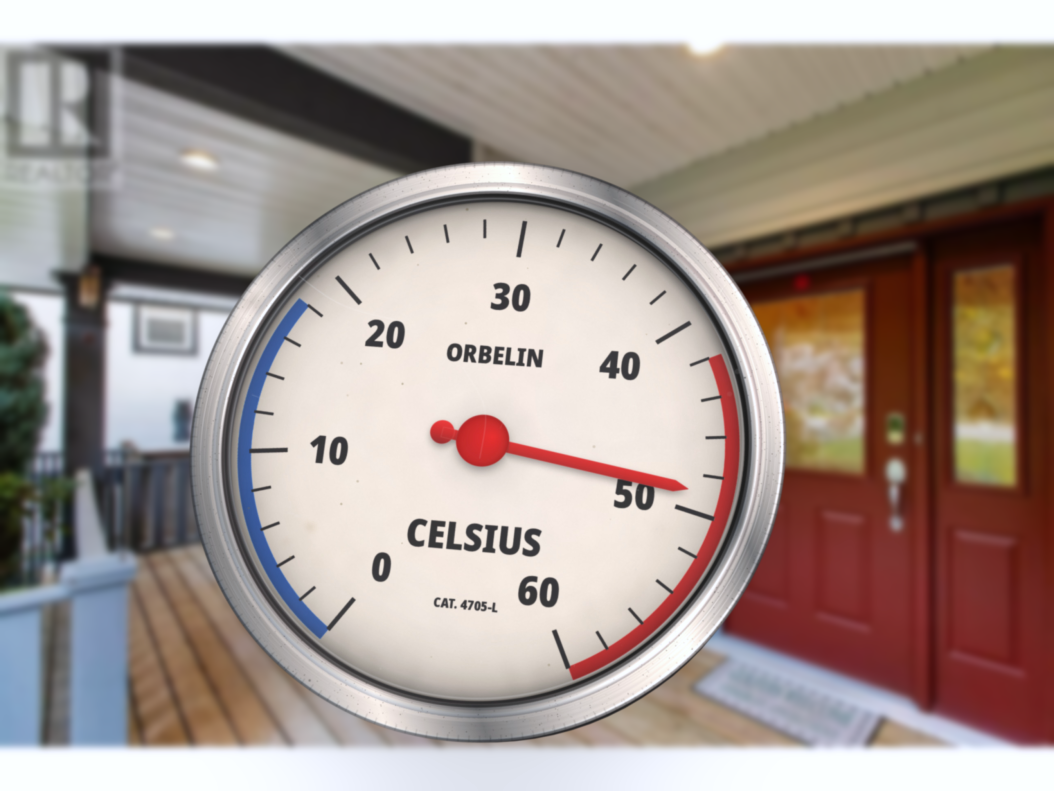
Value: 49 °C
